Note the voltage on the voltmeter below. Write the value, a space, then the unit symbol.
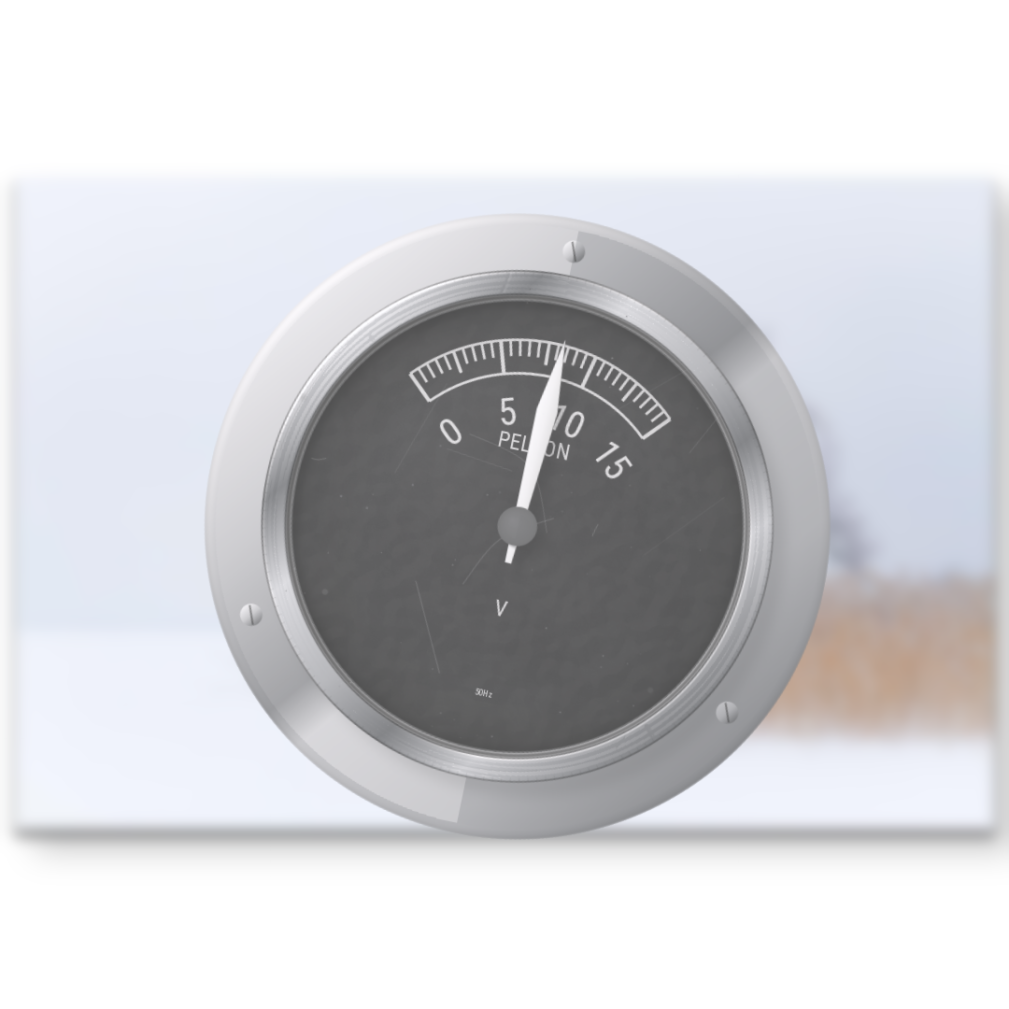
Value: 8.25 V
